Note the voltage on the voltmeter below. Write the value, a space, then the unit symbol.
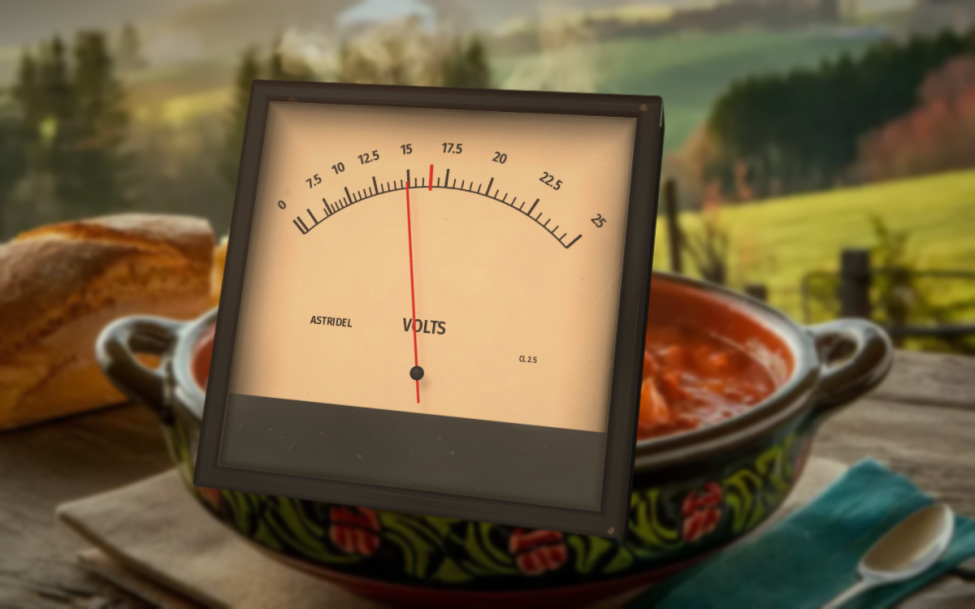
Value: 15 V
